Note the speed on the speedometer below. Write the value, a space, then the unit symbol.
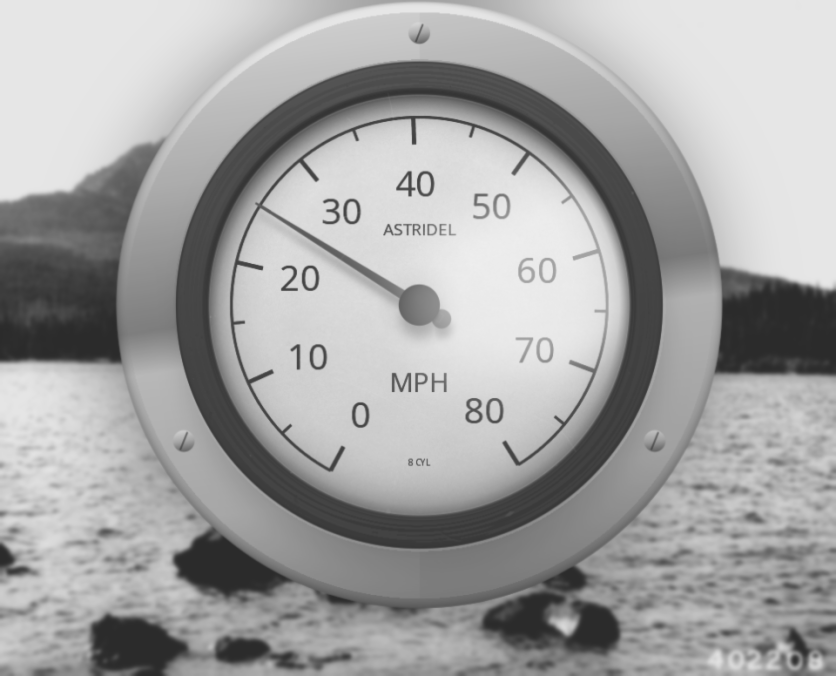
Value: 25 mph
